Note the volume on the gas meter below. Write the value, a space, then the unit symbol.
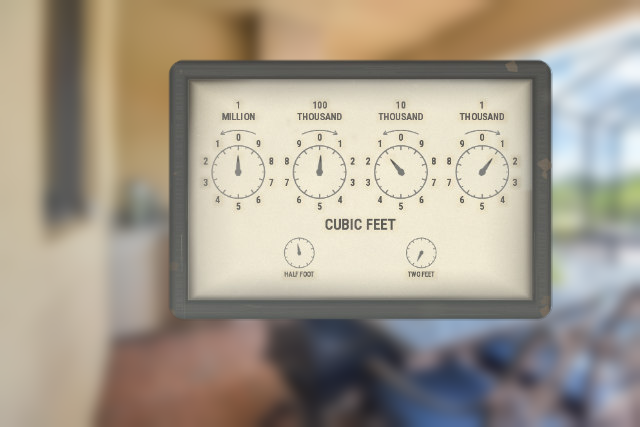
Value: 1100 ft³
